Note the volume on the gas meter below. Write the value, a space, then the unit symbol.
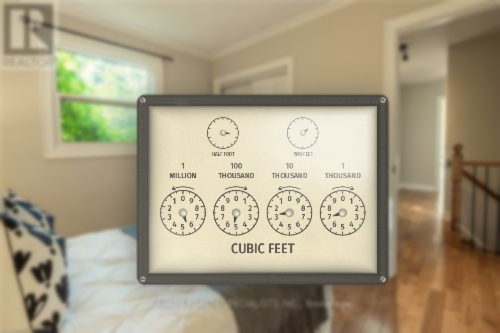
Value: 552700 ft³
